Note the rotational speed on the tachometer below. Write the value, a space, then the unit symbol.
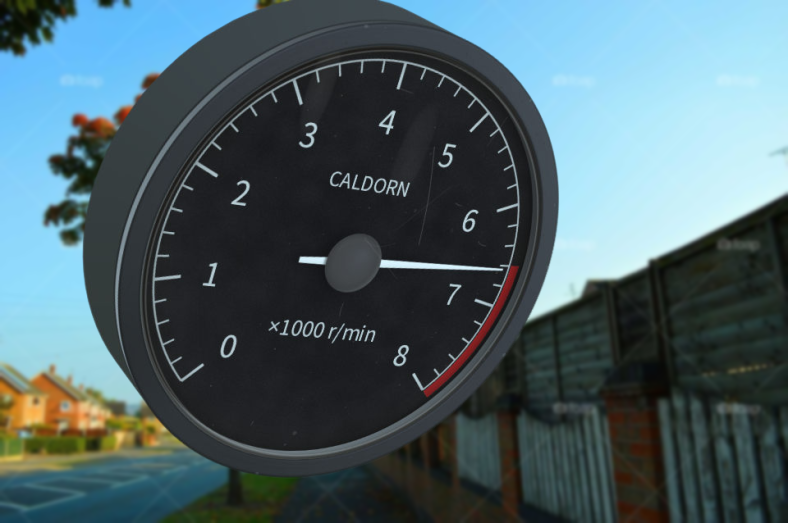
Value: 6600 rpm
